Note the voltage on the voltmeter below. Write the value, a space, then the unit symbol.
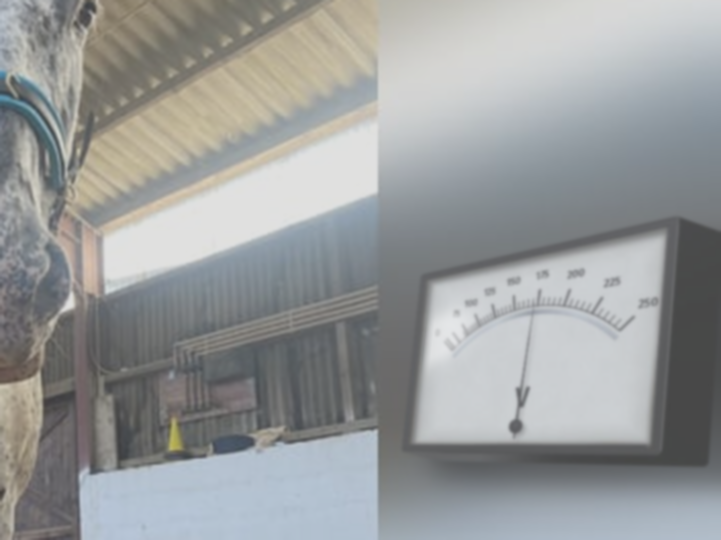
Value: 175 V
